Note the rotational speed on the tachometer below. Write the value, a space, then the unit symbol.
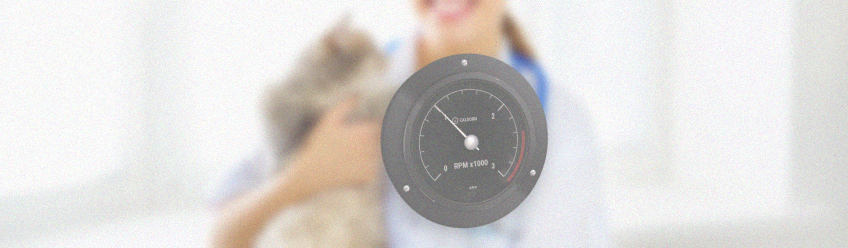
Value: 1000 rpm
